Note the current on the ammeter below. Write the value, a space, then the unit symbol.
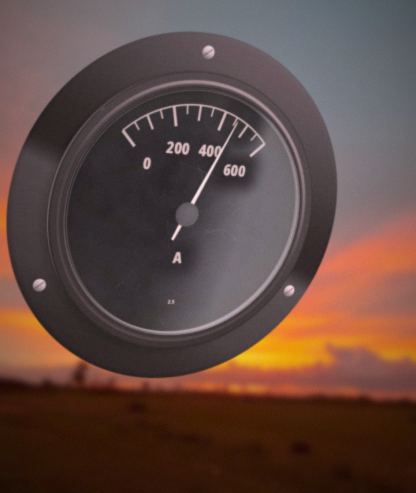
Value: 450 A
